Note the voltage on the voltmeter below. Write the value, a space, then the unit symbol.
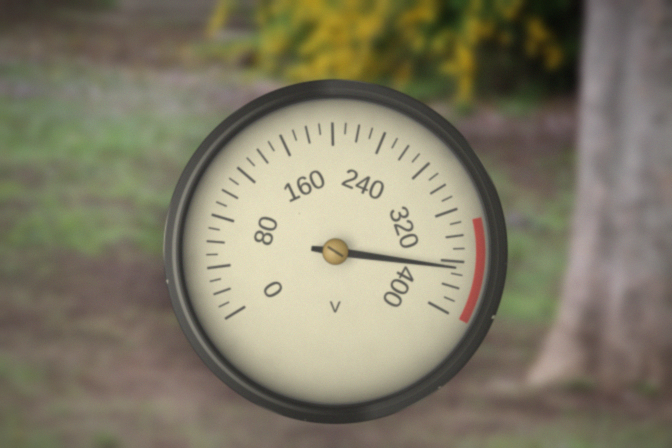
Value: 365 V
